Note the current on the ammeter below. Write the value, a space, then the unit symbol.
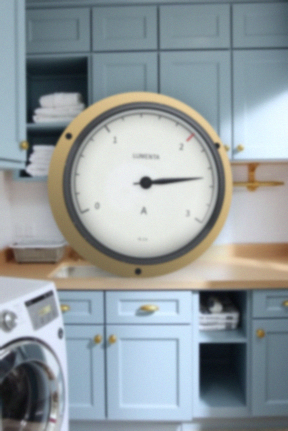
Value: 2.5 A
